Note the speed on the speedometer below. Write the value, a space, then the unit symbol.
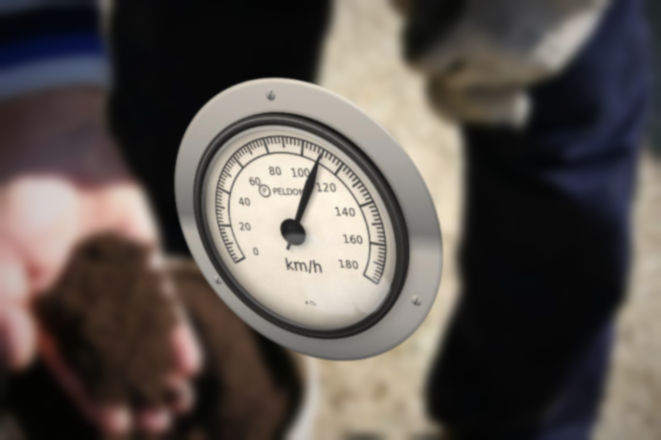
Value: 110 km/h
